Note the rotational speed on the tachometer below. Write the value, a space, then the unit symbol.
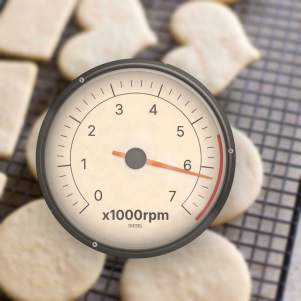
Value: 6200 rpm
